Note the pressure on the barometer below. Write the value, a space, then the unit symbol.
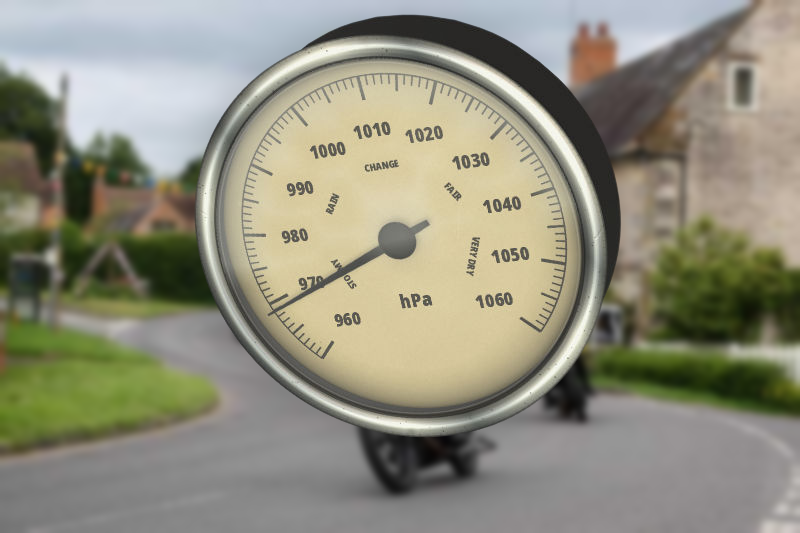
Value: 969 hPa
